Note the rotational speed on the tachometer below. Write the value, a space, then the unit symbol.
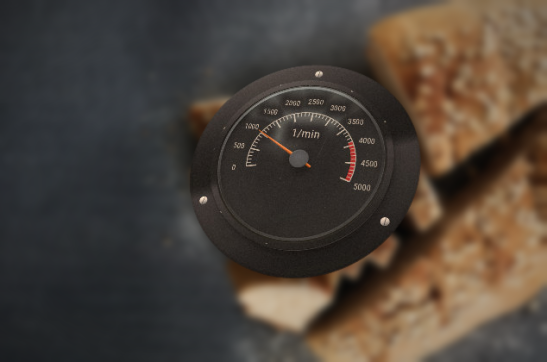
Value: 1000 rpm
